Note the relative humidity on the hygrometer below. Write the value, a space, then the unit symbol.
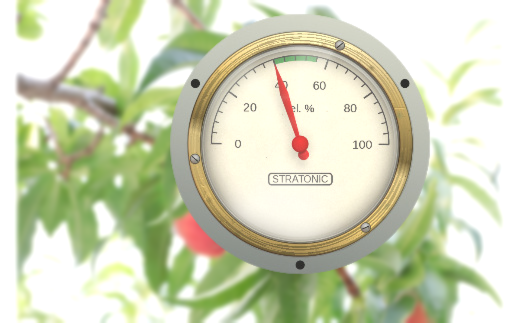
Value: 40 %
